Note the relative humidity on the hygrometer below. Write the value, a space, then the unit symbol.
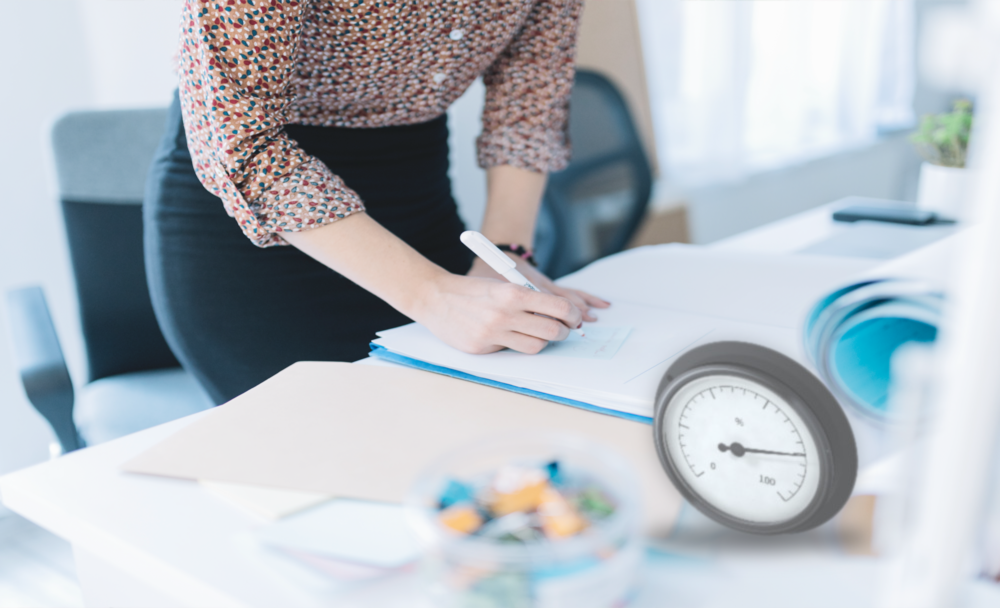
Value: 80 %
